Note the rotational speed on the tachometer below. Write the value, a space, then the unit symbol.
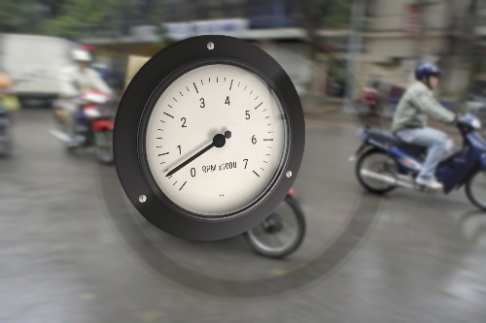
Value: 500 rpm
